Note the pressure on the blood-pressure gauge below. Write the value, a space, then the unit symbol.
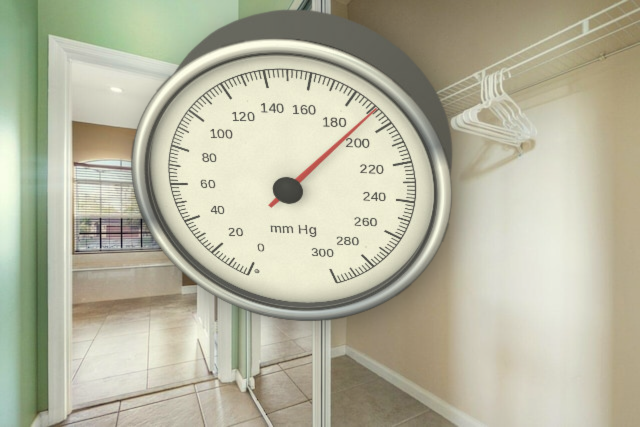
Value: 190 mmHg
